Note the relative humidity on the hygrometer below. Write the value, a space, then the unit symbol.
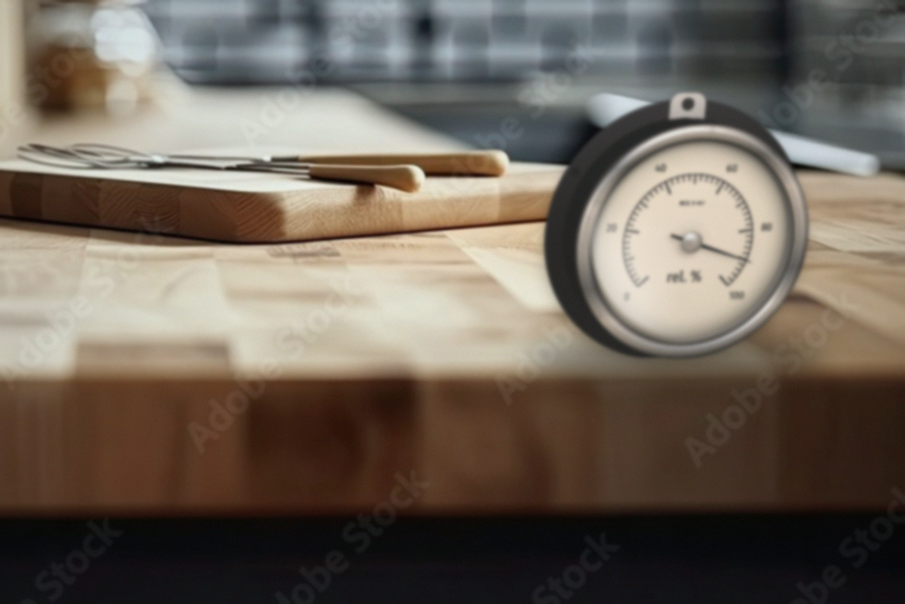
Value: 90 %
